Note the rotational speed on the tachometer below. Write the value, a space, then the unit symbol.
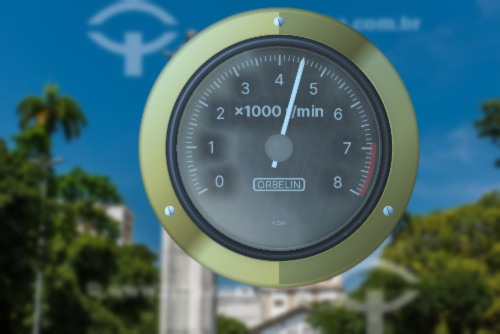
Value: 4500 rpm
